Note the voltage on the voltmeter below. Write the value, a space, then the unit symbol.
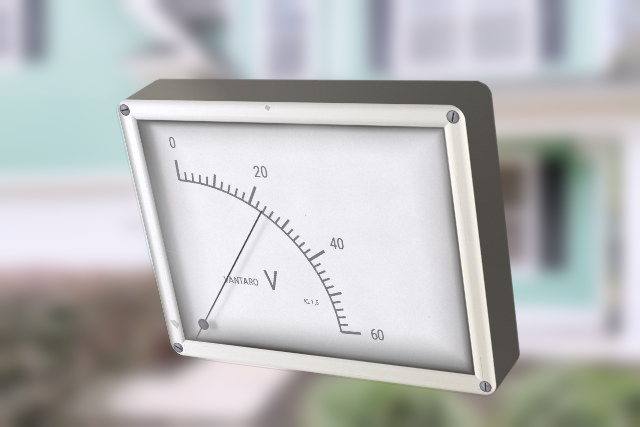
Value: 24 V
